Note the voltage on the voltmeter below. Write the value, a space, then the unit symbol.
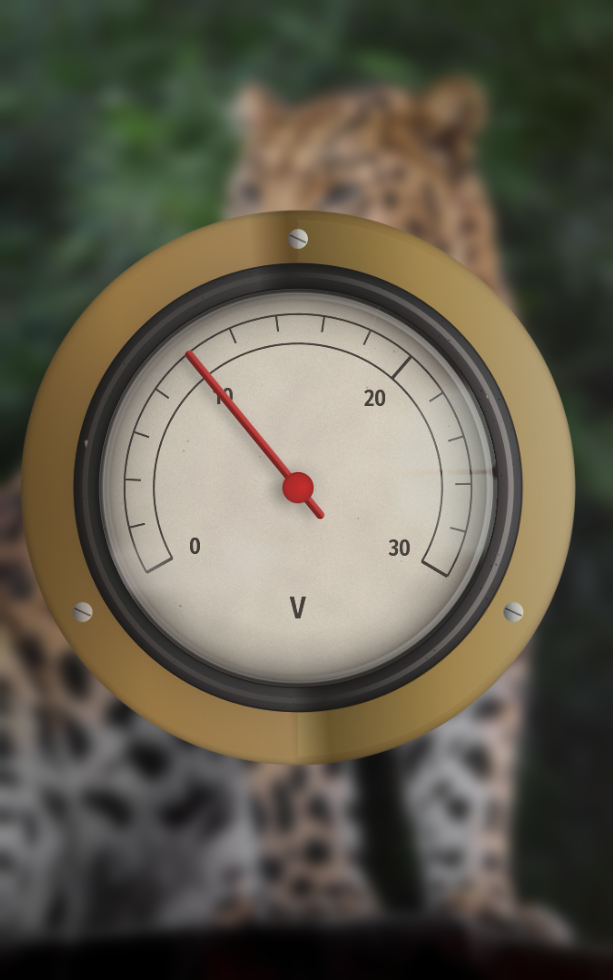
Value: 10 V
